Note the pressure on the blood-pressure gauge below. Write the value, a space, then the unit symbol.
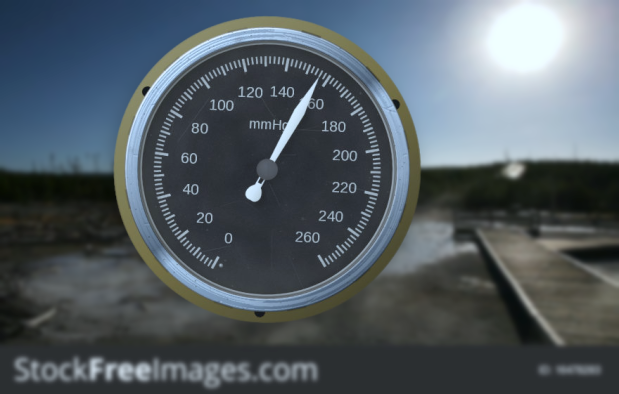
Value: 156 mmHg
